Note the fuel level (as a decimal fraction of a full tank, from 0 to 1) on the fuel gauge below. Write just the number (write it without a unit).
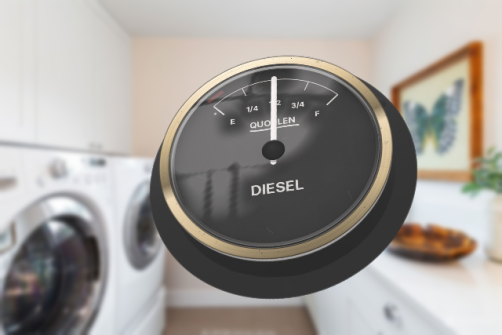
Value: 0.5
